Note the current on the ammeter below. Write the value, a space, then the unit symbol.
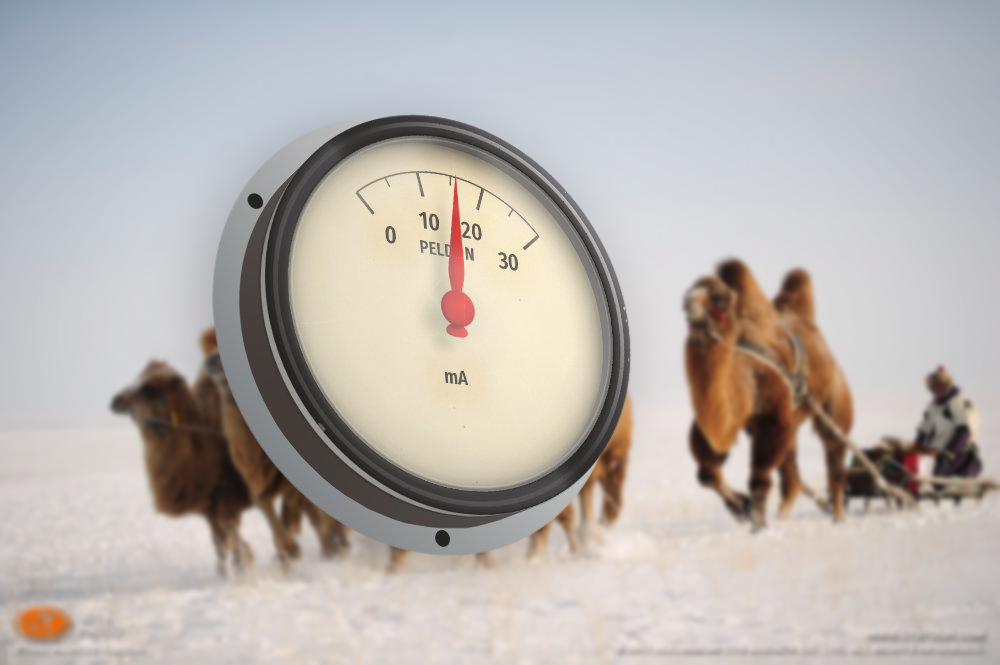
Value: 15 mA
